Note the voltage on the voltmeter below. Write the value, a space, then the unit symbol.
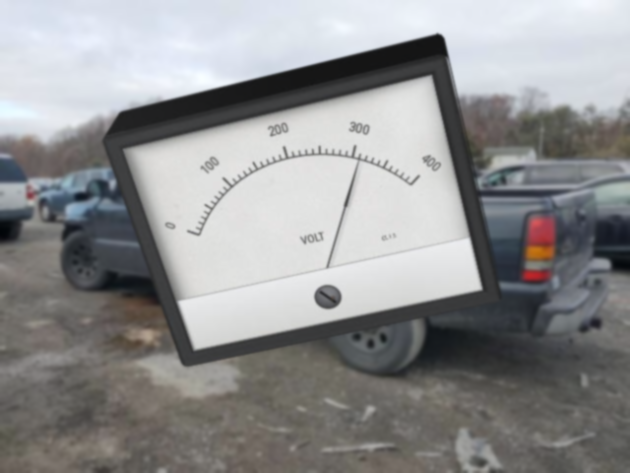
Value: 310 V
